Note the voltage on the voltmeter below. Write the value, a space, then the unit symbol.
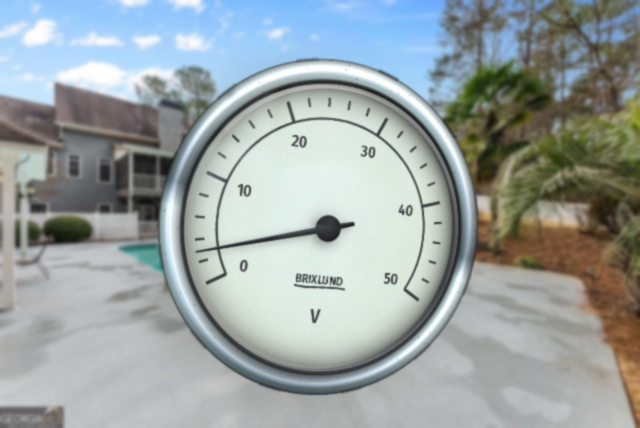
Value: 3 V
